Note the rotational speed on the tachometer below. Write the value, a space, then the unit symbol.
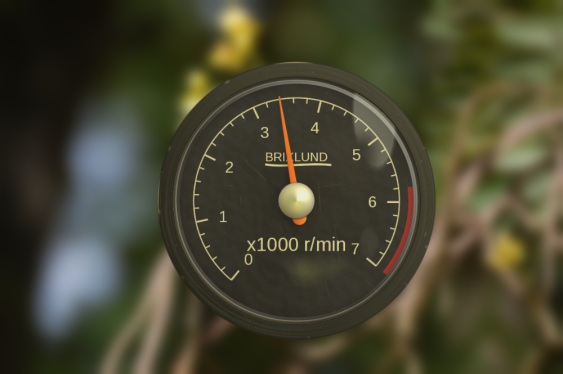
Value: 3400 rpm
